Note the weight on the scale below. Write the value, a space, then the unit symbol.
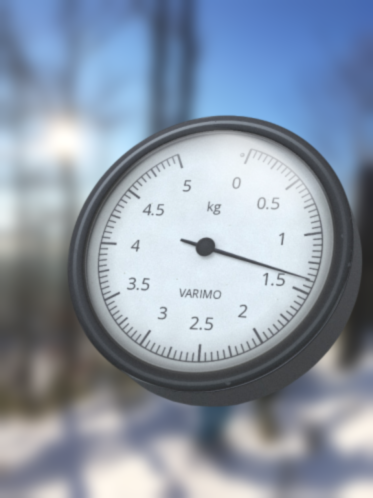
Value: 1.4 kg
